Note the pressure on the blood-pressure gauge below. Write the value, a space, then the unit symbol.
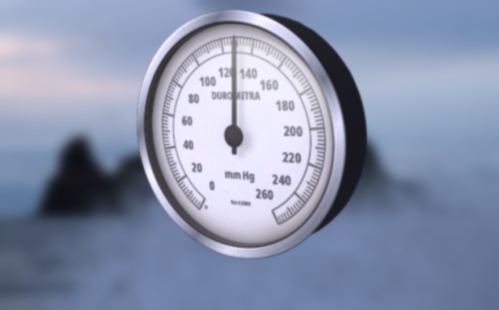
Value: 130 mmHg
